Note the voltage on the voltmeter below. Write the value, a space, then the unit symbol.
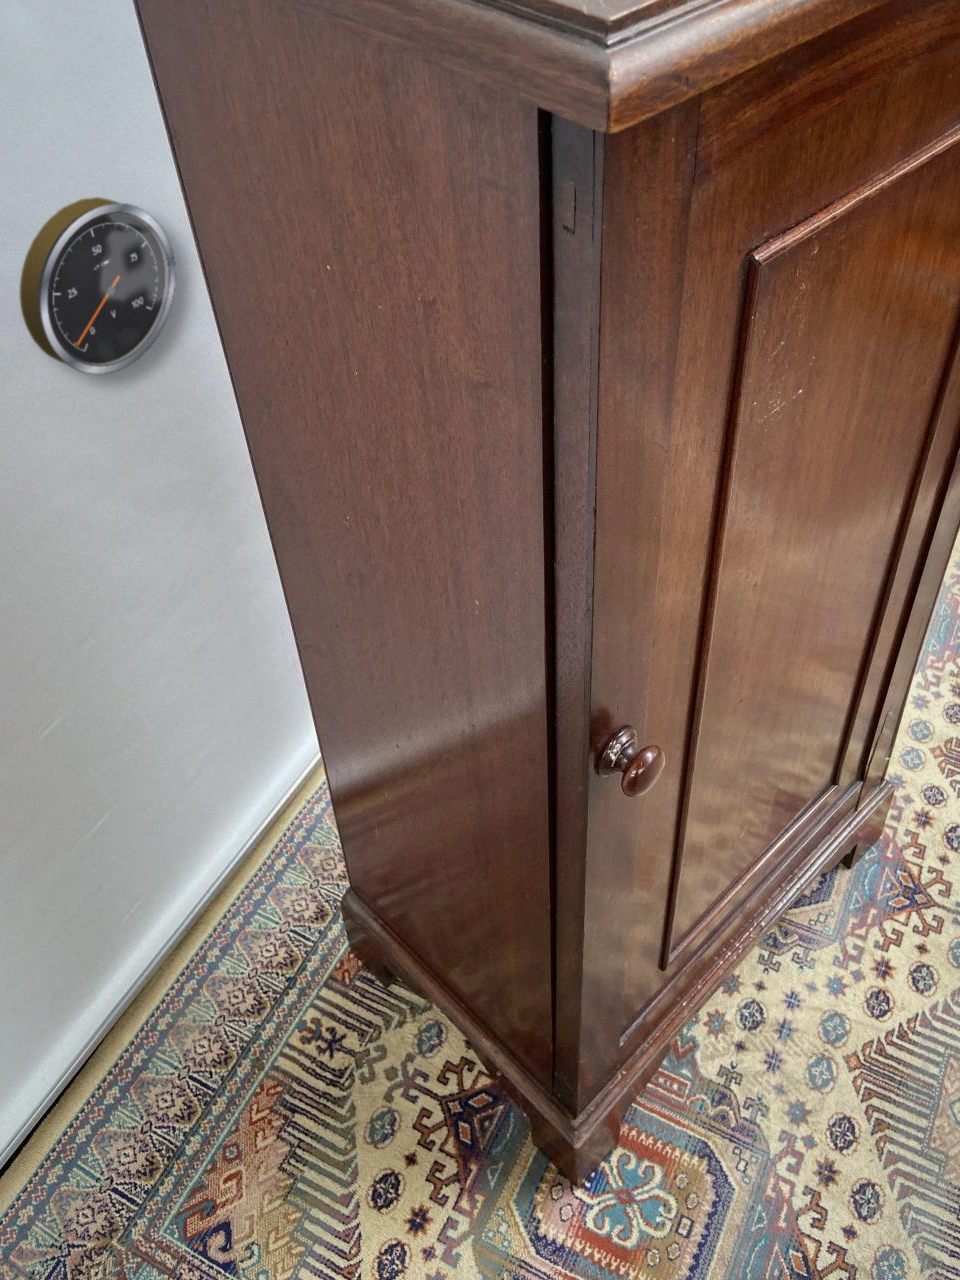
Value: 5 V
